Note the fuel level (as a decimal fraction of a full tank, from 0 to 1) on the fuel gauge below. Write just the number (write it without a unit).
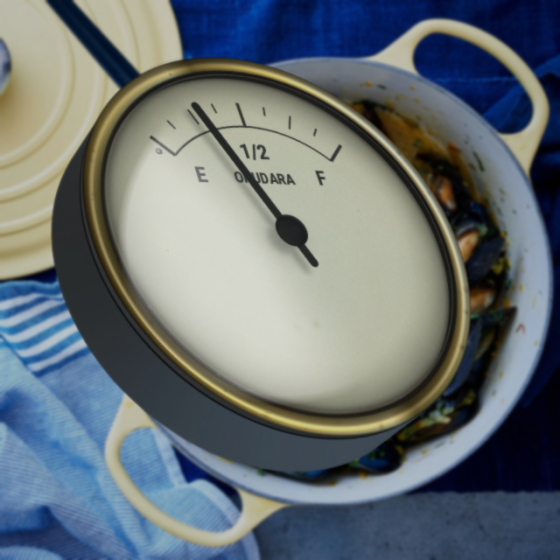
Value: 0.25
